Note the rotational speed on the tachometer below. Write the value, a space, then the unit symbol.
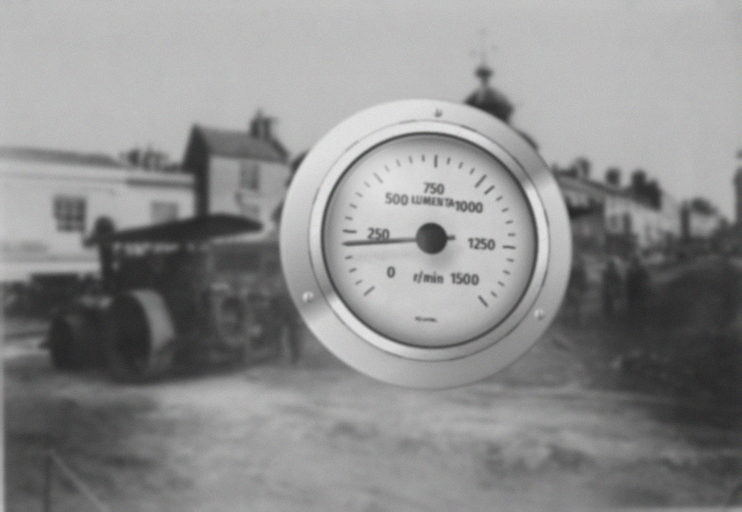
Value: 200 rpm
